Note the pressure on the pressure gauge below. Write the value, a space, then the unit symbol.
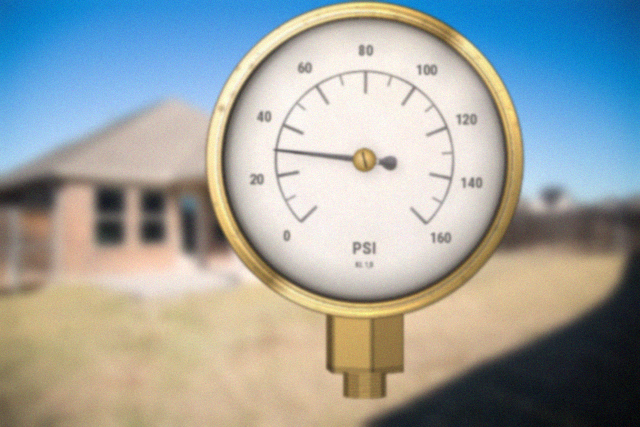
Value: 30 psi
